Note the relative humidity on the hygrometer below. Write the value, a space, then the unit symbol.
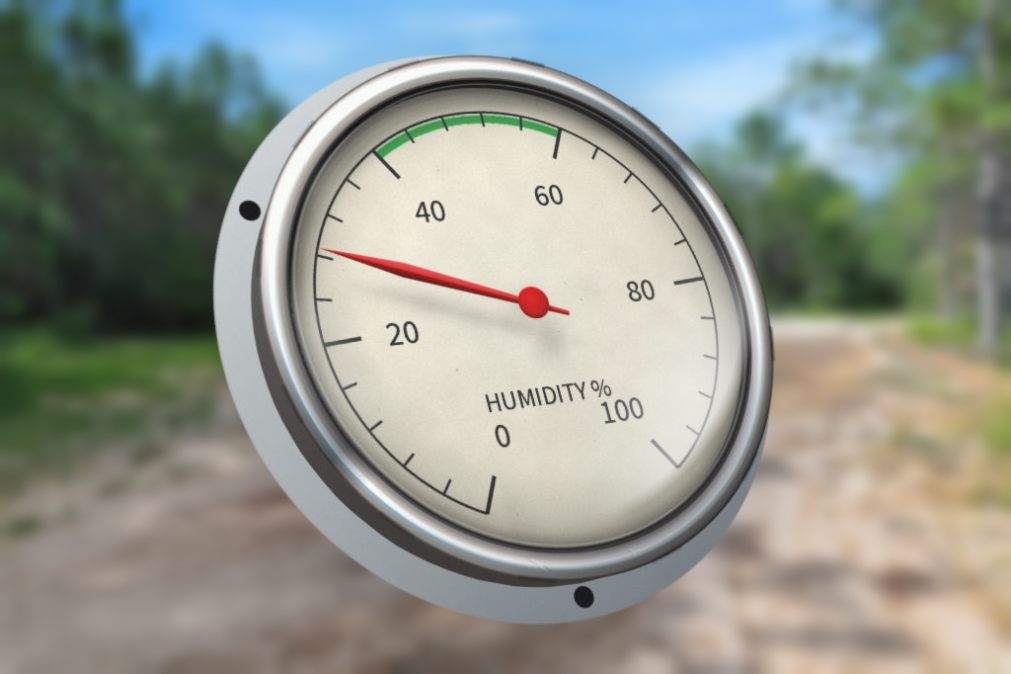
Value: 28 %
